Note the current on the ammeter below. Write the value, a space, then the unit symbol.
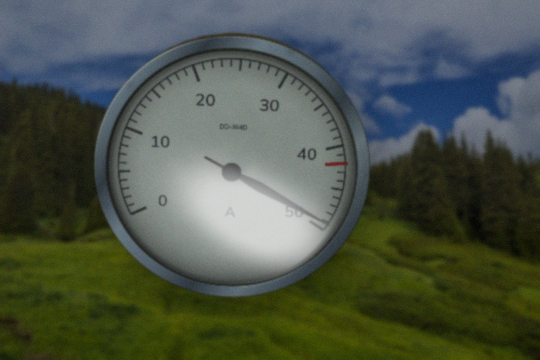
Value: 49 A
